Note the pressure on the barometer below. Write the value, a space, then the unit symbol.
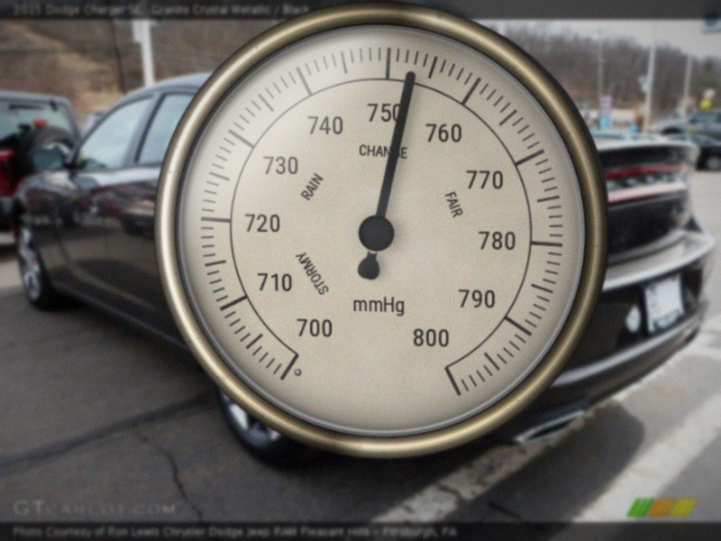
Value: 753 mmHg
